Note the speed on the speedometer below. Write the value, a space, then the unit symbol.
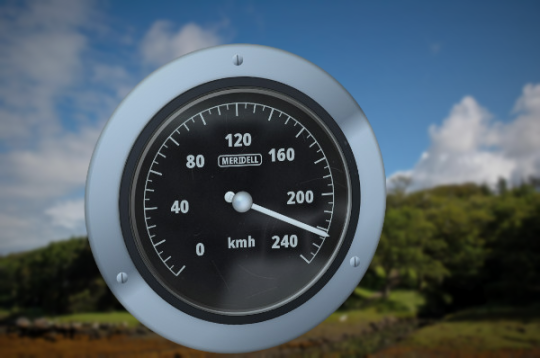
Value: 222.5 km/h
